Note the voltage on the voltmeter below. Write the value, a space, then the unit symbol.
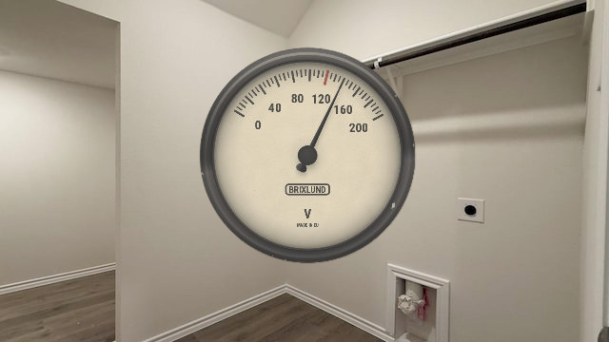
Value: 140 V
